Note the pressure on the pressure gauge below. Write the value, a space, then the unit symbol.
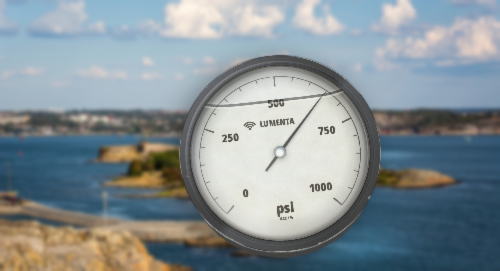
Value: 650 psi
